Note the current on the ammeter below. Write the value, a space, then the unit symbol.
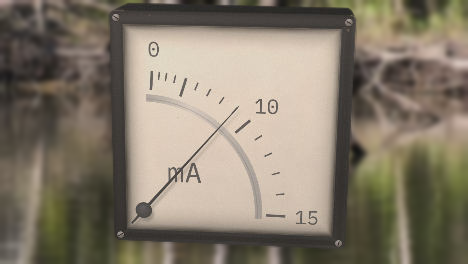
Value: 9 mA
